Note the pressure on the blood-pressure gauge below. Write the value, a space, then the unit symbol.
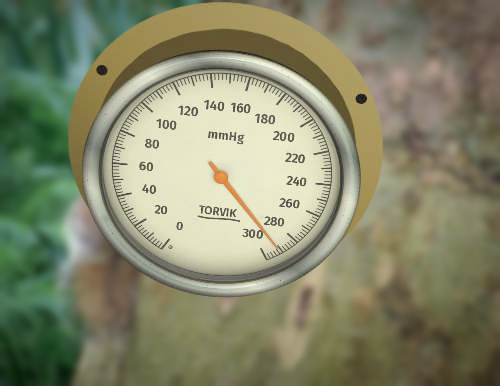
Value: 290 mmHg
